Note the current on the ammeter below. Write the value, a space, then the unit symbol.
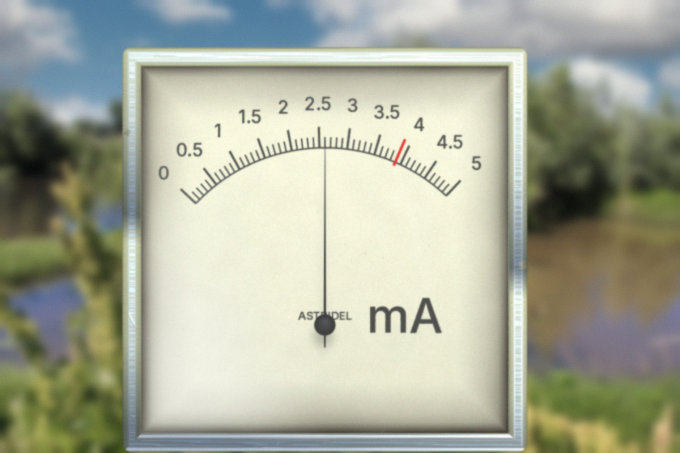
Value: 2.6 mA
